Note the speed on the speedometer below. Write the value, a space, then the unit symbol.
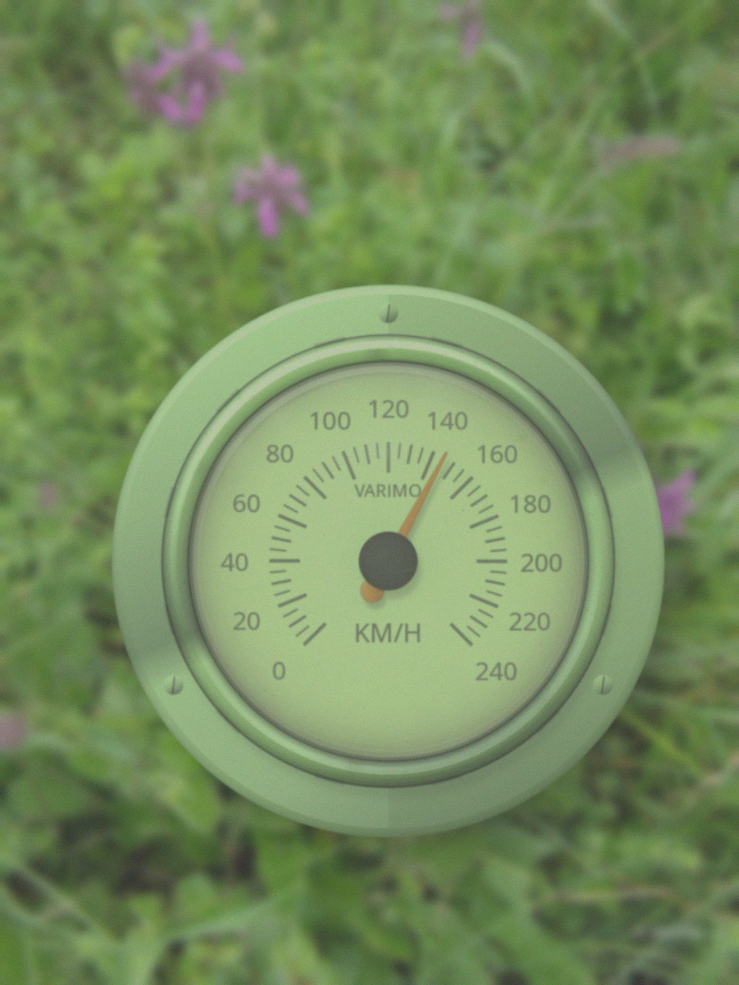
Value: 145 km/h
